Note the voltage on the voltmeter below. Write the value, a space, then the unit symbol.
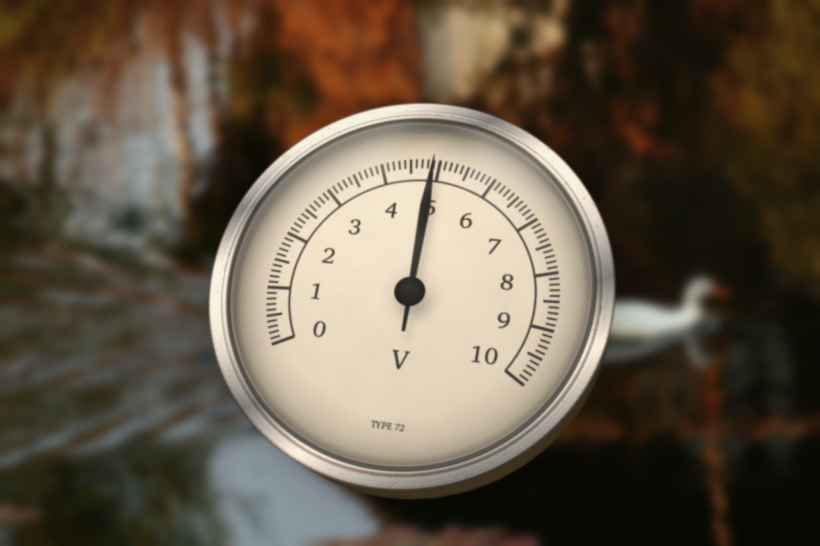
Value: 4.9 V
